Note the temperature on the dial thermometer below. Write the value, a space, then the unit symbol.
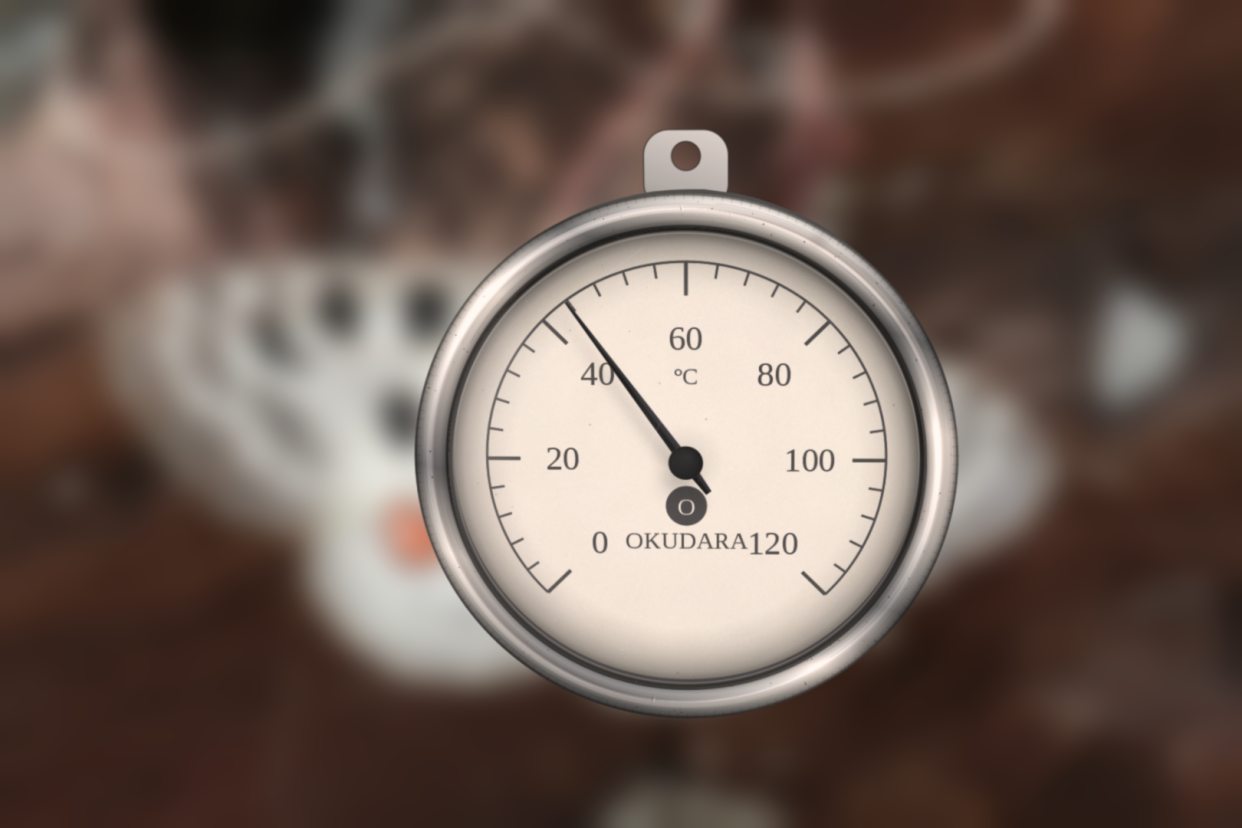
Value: 44 °C
